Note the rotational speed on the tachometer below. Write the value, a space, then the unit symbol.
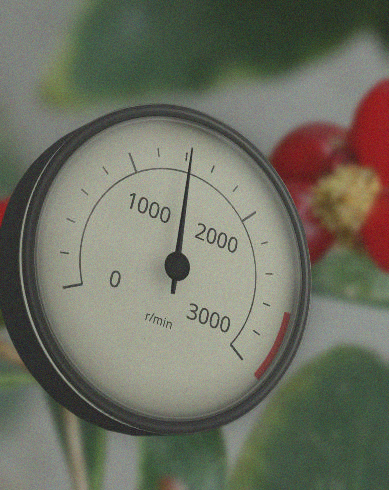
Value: 1400 rpm
